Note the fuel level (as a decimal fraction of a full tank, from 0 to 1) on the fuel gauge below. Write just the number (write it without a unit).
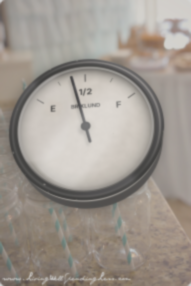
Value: 0.375
